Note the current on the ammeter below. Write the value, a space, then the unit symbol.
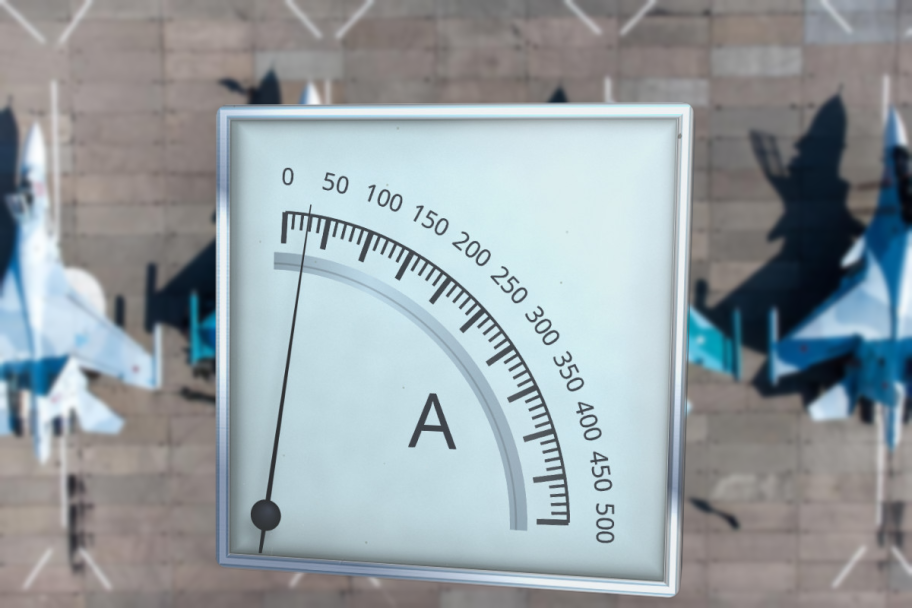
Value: 30 A
